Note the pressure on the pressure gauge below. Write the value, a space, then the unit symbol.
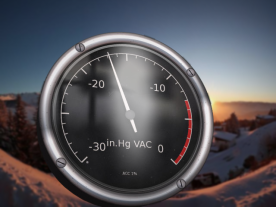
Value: -17 inHg
